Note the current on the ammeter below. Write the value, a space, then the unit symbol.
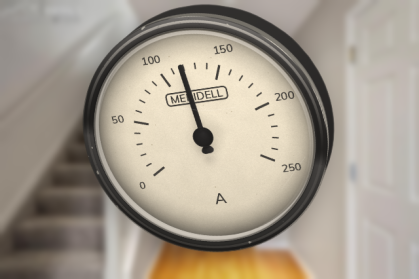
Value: 120 A
